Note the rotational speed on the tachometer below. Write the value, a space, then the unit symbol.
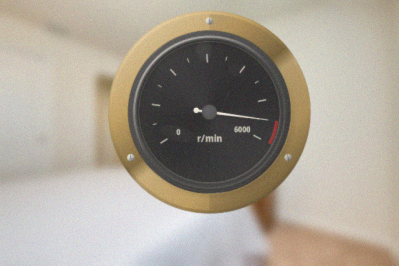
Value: 5500 rpm
